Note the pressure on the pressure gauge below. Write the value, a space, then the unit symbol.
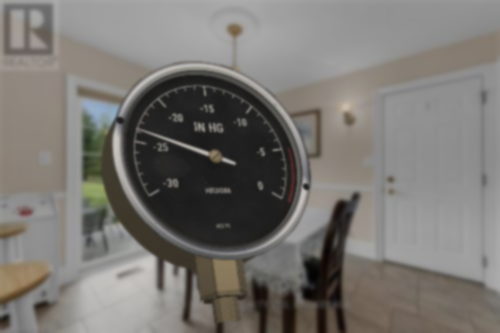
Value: -24 inHg
